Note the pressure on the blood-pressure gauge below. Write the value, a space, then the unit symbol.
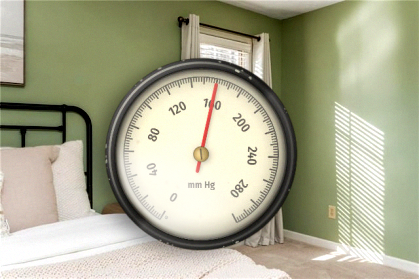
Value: 160 mmHg
